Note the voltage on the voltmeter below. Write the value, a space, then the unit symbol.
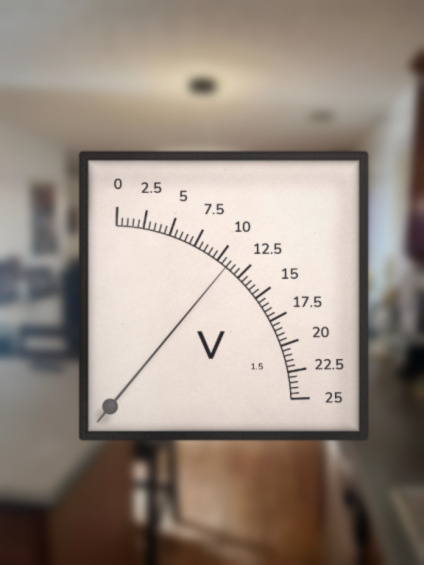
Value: 11 V
